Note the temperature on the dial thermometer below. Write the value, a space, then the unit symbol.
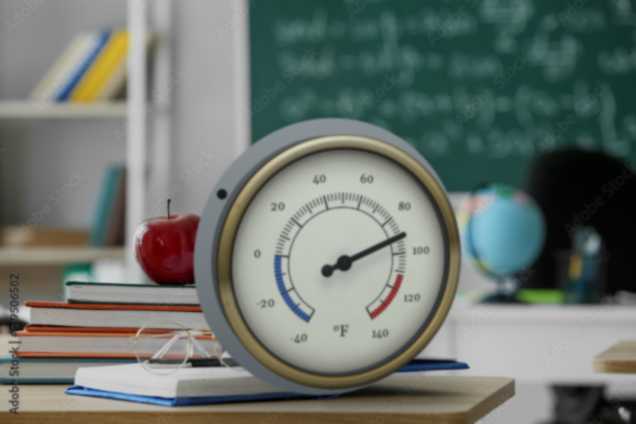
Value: 90 °F
